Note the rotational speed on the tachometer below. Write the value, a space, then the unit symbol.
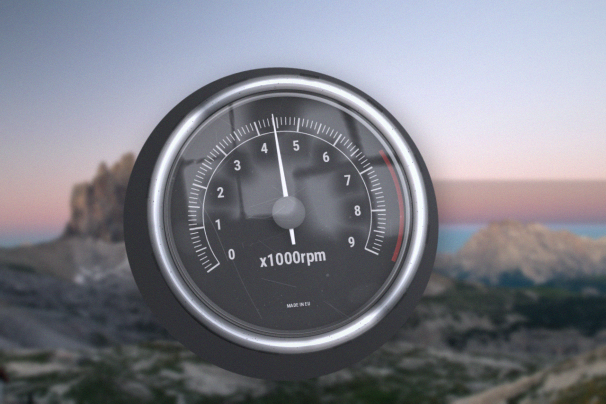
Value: 4400 rpm
